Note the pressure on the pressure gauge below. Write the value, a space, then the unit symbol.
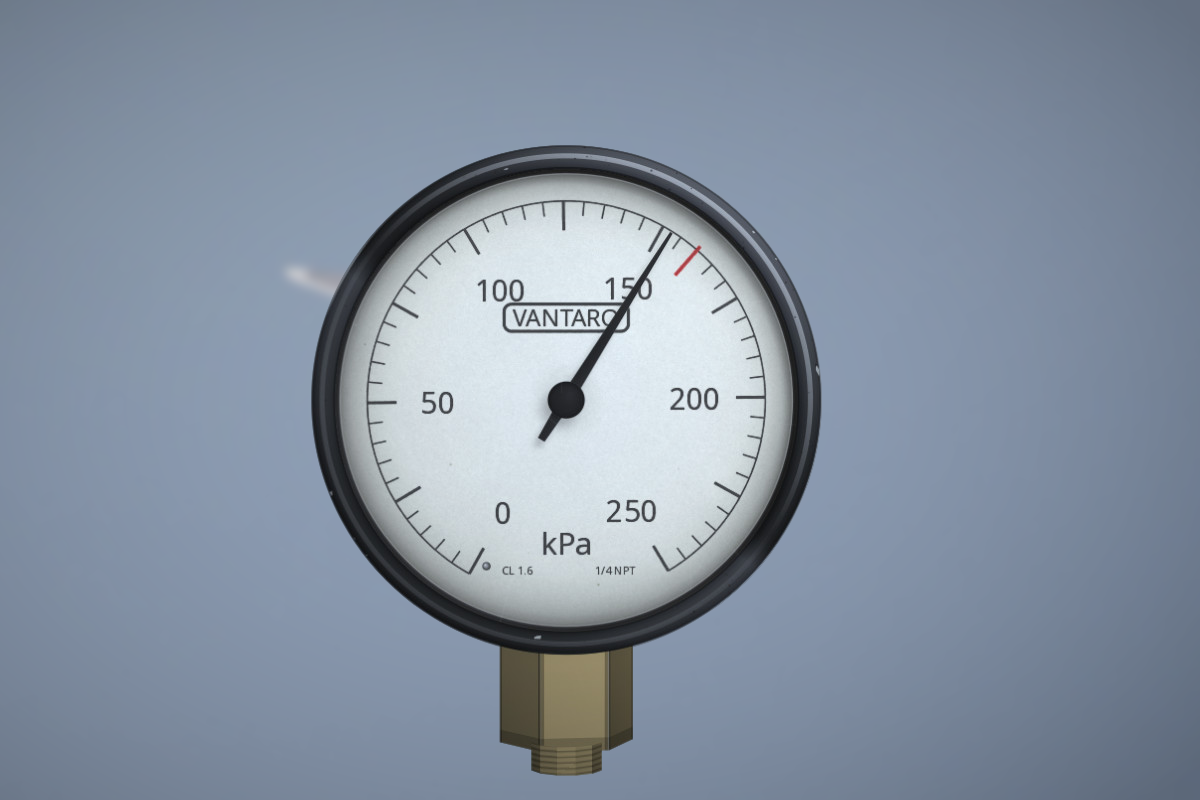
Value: 152.5 kPa
